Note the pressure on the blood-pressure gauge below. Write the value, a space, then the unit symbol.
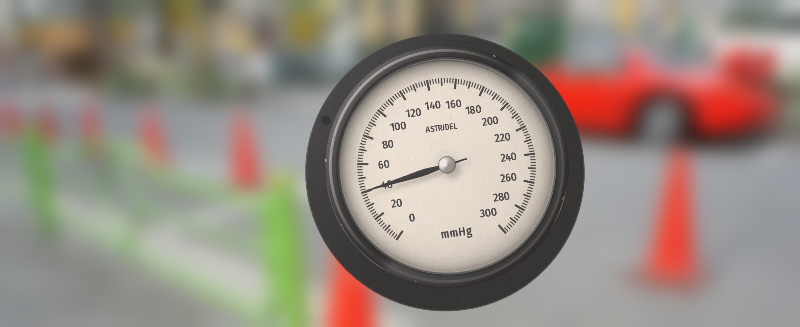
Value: 40 mmHg
